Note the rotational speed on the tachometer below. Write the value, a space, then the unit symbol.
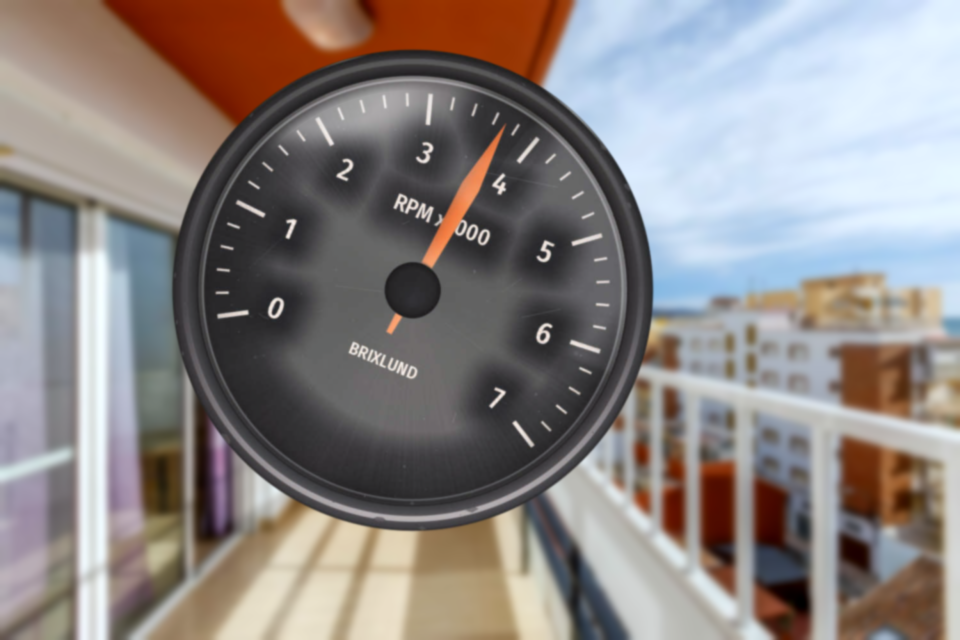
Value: 3700 rpm
